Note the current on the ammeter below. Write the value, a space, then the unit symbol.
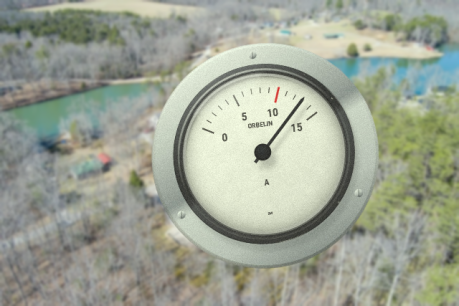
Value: 13 A
